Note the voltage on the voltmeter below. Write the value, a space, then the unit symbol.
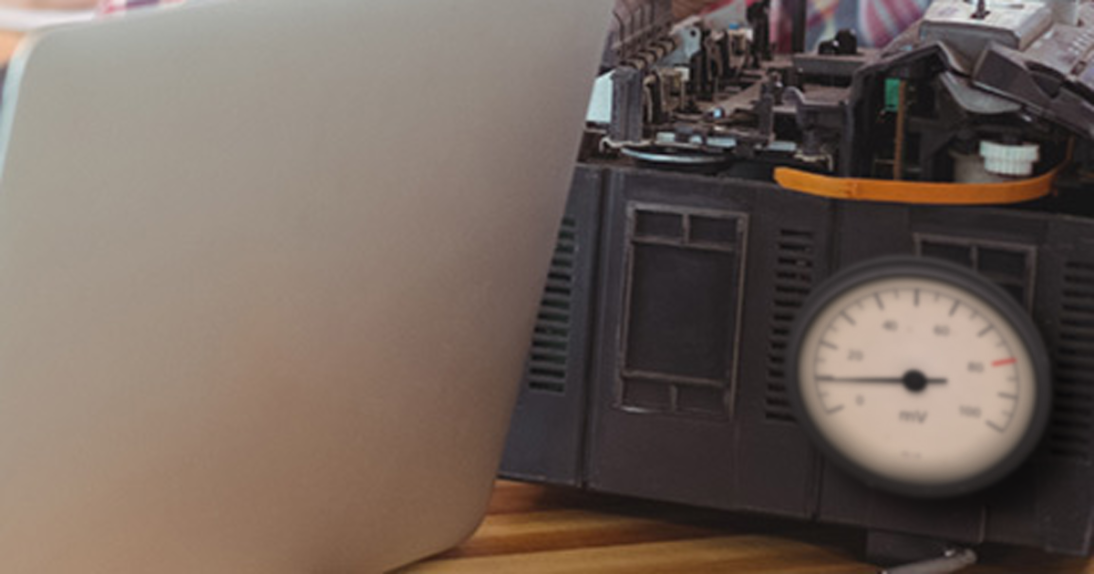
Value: 10 mV
